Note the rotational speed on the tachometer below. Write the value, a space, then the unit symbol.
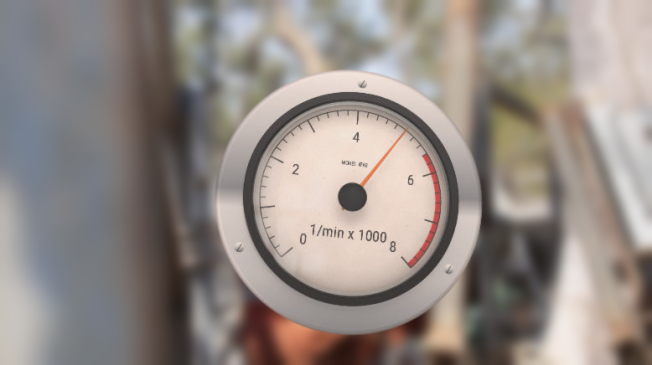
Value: 5000 rpm
